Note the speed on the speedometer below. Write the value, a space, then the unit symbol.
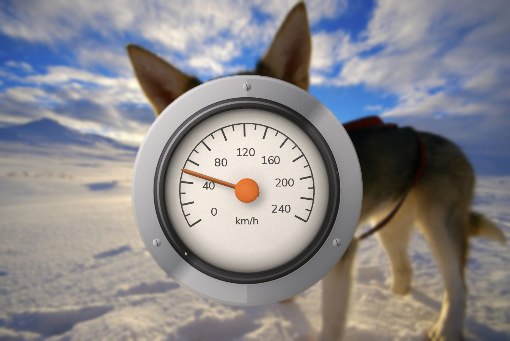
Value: 50 km/h
